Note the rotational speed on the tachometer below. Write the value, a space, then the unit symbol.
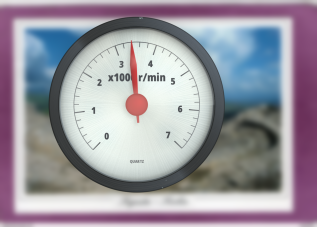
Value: 3400 rpm
